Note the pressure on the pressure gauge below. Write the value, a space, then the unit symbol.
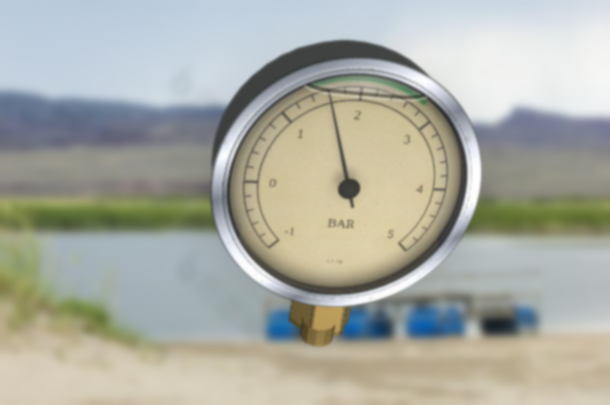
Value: 1.6 bar
